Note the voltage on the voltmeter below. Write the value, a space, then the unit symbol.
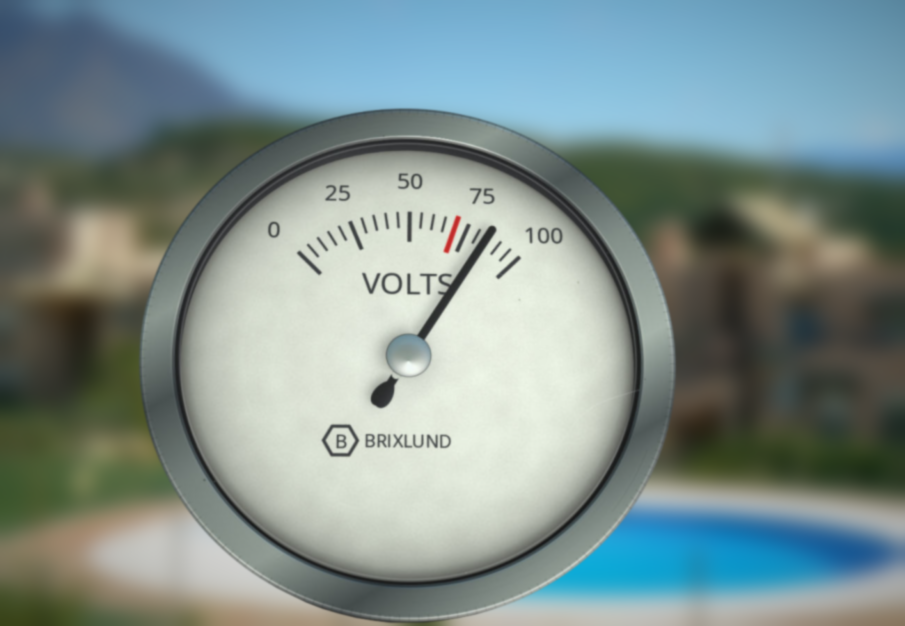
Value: 85 V
